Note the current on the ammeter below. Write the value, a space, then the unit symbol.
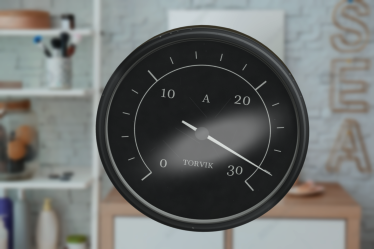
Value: 28 A
